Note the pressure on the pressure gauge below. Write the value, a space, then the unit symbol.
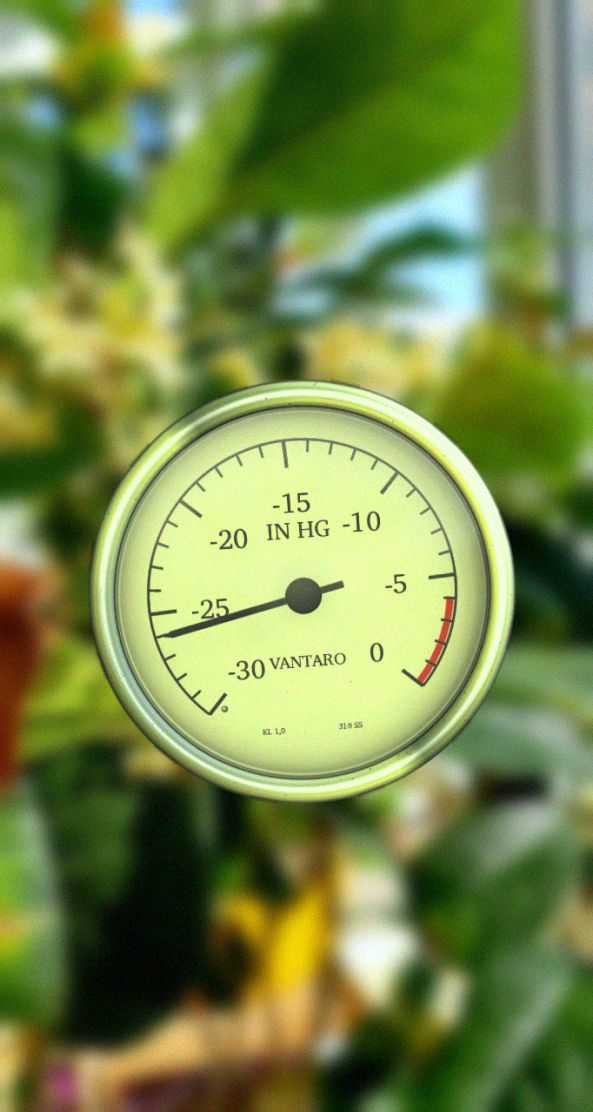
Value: -26 inHg
